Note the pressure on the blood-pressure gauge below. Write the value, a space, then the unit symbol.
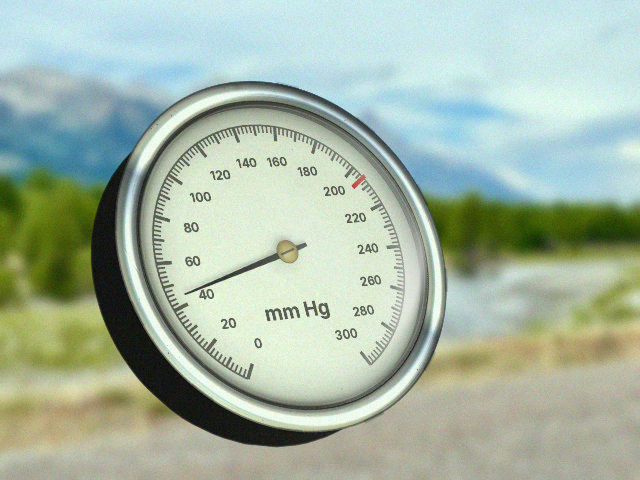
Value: 44 mmHg
